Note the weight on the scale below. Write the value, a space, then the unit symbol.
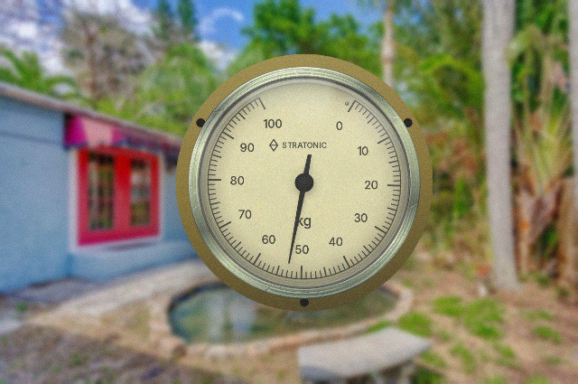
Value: 53 kg
